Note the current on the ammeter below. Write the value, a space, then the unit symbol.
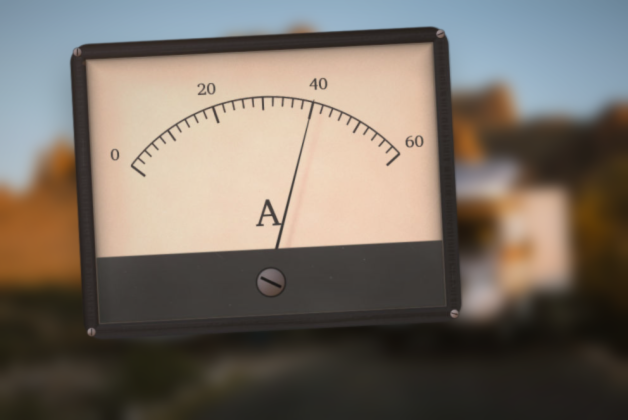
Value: 40 A
